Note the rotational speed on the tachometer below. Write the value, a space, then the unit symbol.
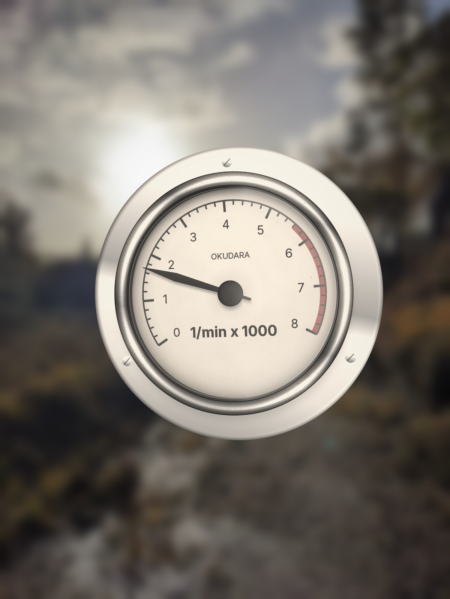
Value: 1700 rpm
